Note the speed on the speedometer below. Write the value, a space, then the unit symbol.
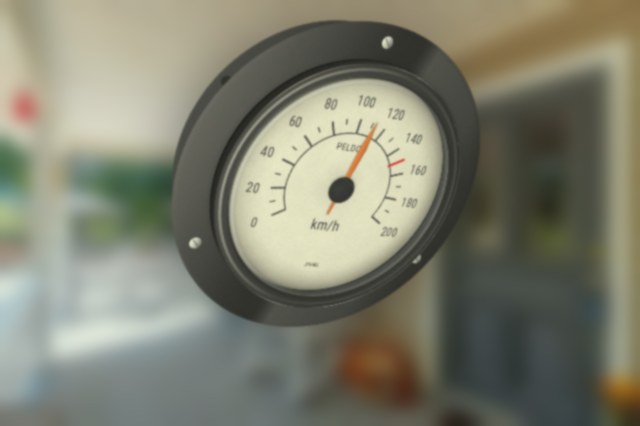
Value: 110 km/h
